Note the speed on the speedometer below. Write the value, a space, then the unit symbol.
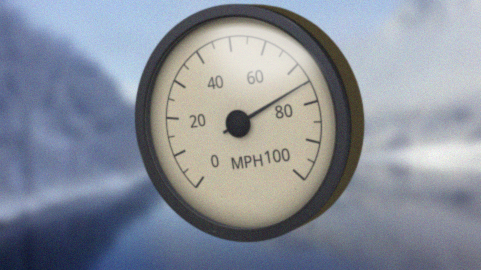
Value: 75 mph
